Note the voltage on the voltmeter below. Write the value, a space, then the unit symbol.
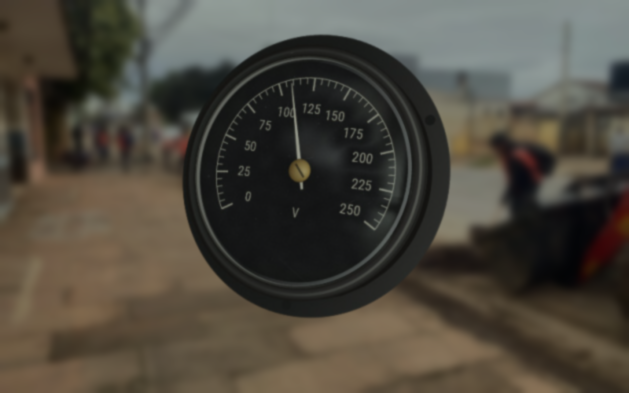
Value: 110 V
